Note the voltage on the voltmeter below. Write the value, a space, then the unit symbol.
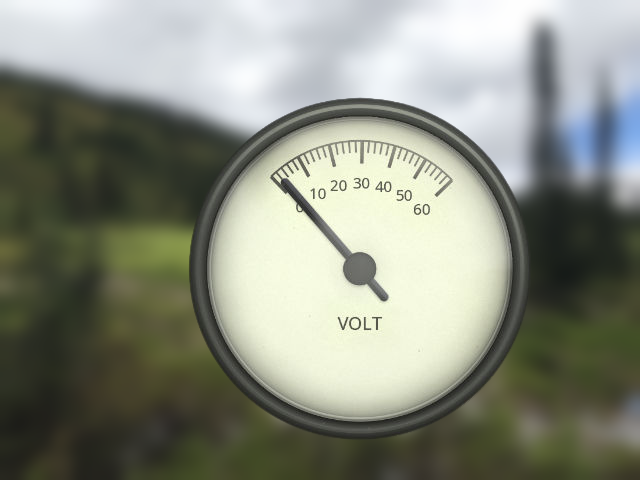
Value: 2 V
